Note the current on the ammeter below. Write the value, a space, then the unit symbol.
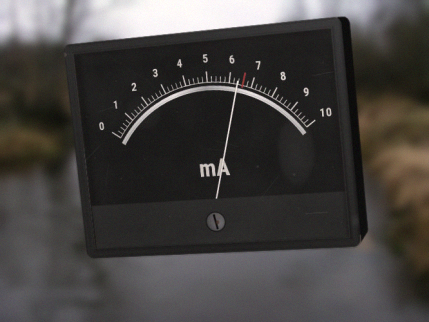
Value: 6.4 mA
